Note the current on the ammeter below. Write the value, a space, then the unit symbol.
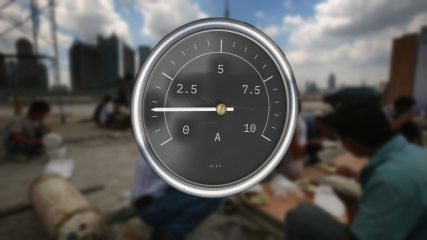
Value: 1.25 A
